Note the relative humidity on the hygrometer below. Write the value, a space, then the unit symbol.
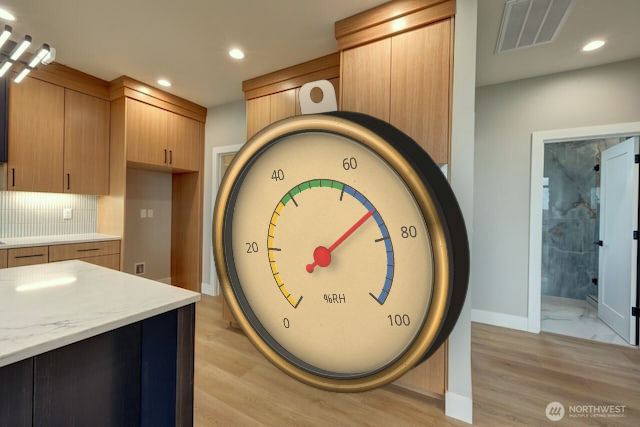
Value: 72 %
